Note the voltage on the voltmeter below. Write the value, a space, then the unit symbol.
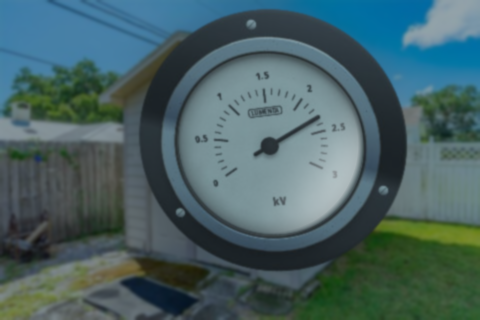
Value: 2.3 kV
